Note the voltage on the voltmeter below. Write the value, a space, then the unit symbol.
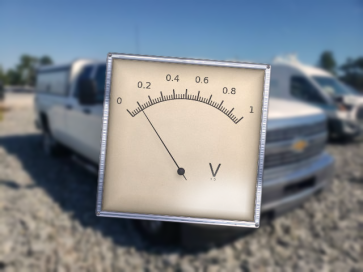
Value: 0.1 V
